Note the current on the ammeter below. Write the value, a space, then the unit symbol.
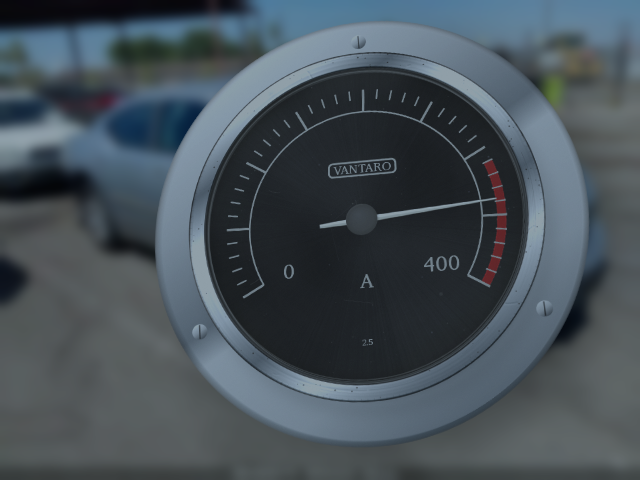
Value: 340 A
